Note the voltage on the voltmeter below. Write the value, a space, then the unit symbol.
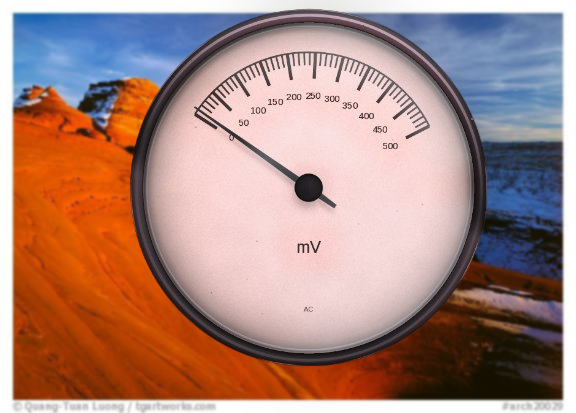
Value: 10 mV
